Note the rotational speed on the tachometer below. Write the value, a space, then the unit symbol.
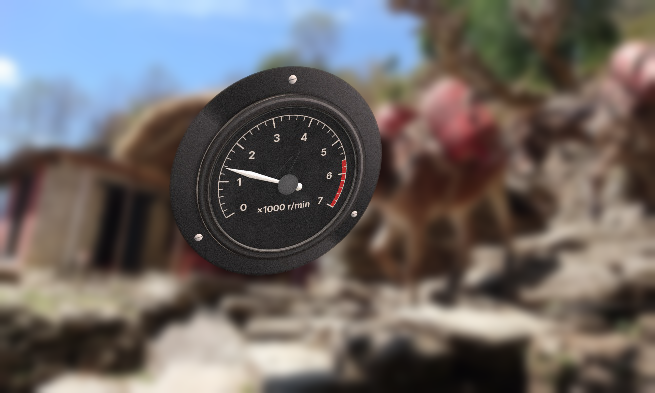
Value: 1400 rpm
